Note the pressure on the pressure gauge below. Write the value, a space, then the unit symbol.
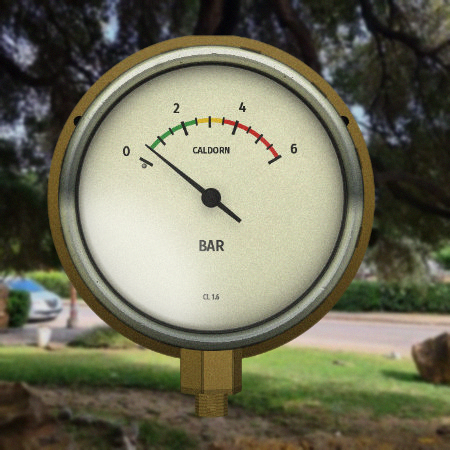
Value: 0.5 bar
